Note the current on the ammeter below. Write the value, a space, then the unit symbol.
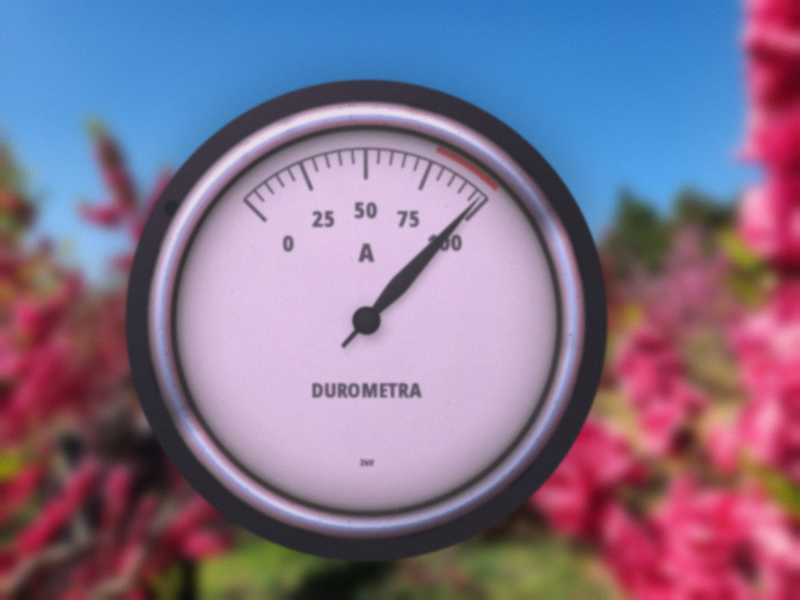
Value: 97.5 A
